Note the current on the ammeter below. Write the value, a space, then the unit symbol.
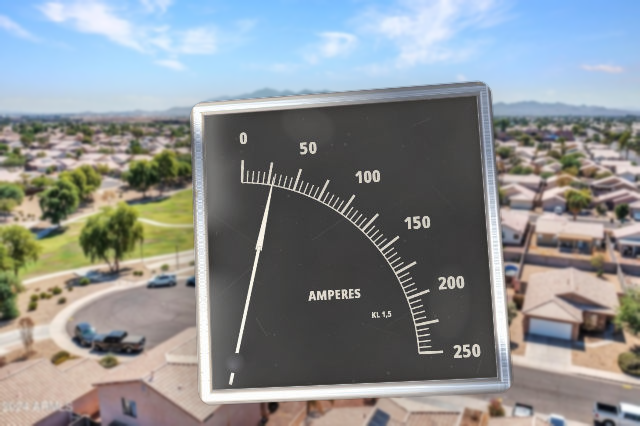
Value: 30 A
